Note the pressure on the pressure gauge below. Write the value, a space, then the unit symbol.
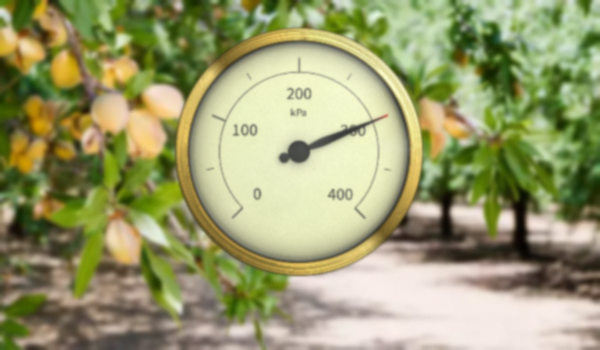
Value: 300 kPa
